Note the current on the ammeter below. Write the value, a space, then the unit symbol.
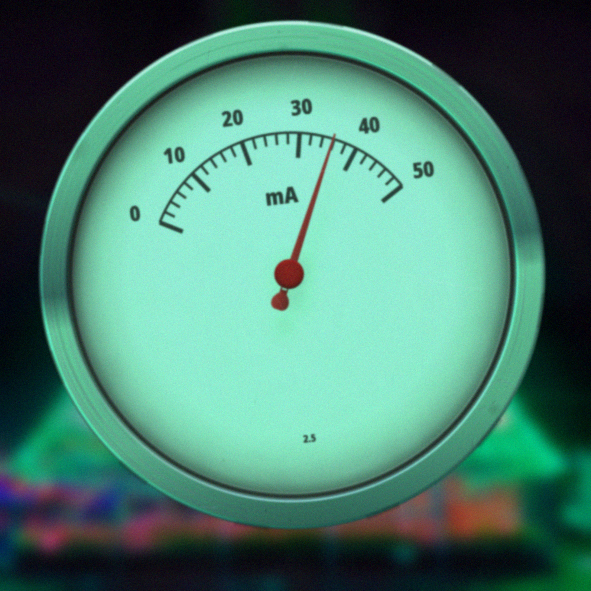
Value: 36 mA
